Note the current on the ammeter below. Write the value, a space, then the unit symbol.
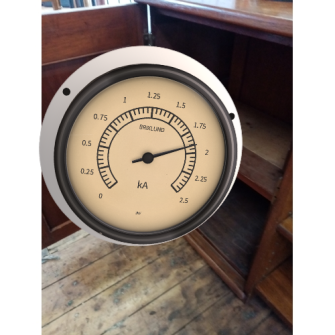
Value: 1.9 kA
